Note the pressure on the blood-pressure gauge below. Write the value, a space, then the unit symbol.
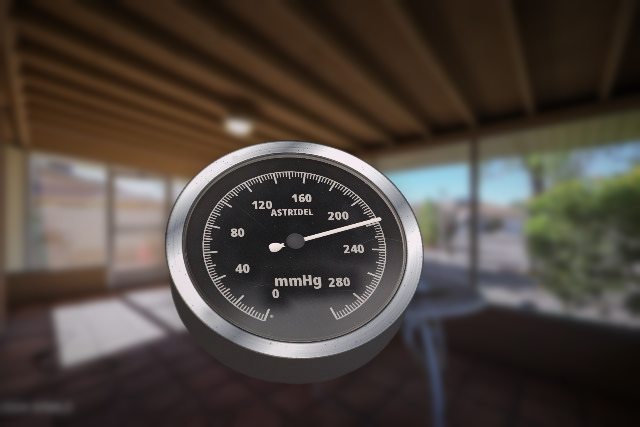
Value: 220 mmHg
